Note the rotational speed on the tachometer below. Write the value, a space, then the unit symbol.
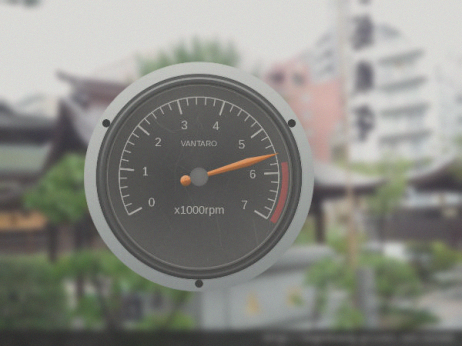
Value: 5600 rpm
